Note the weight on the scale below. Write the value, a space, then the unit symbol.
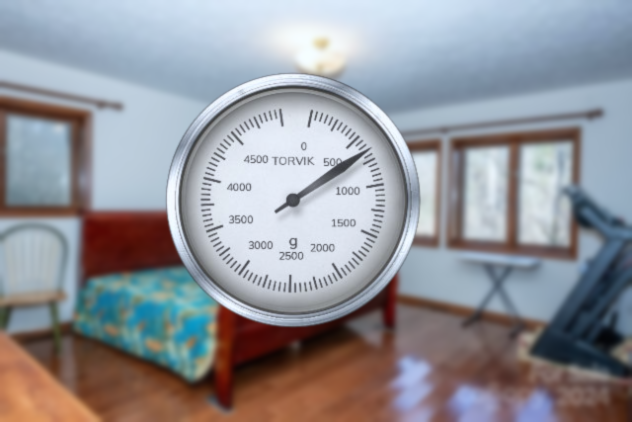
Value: 650 g
